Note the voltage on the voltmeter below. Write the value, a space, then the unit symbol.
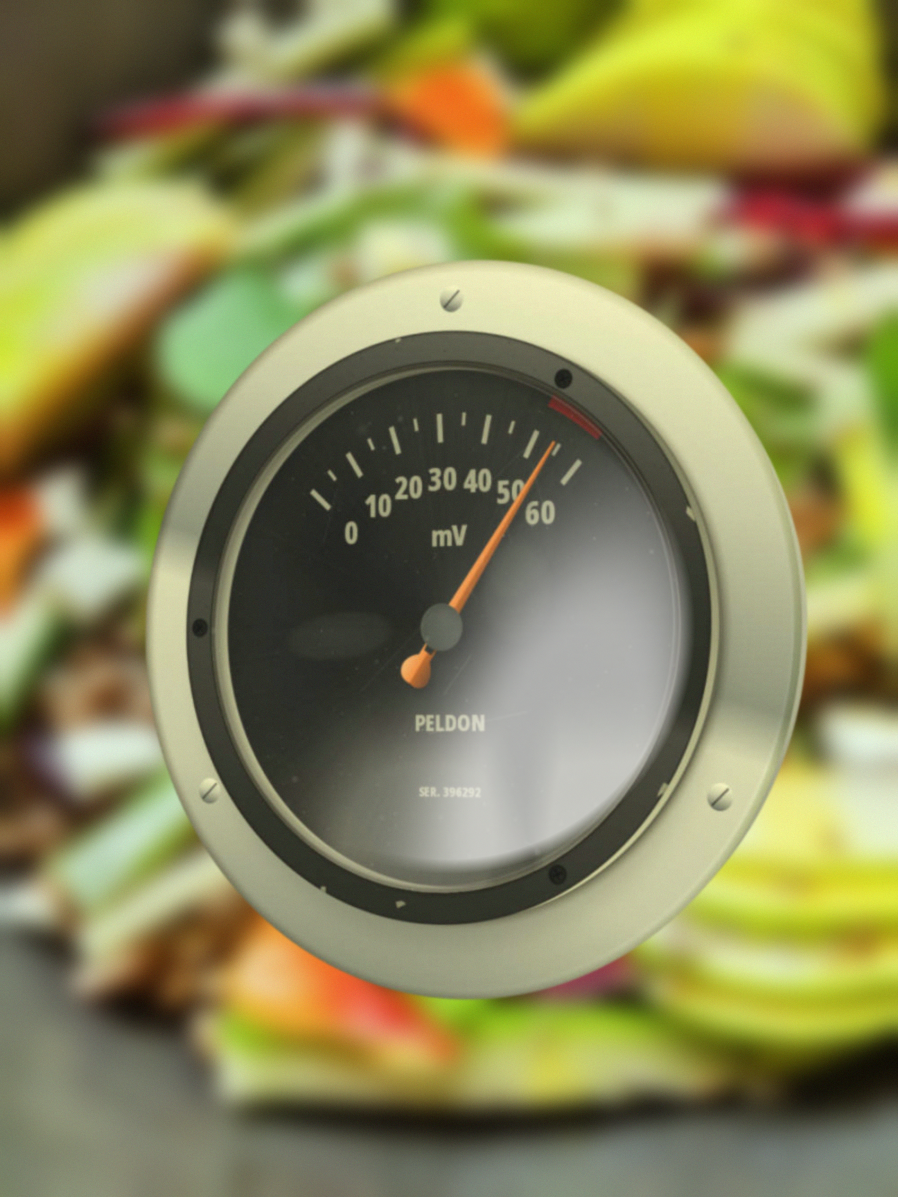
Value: 55 mV
